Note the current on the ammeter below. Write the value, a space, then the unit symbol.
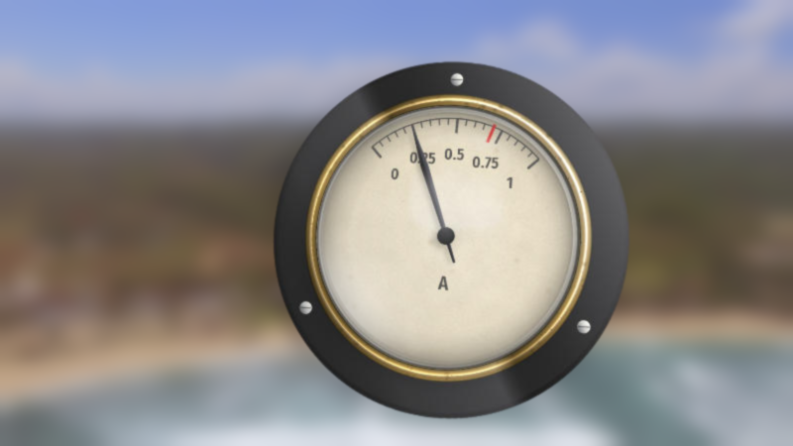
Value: 0.25 A
